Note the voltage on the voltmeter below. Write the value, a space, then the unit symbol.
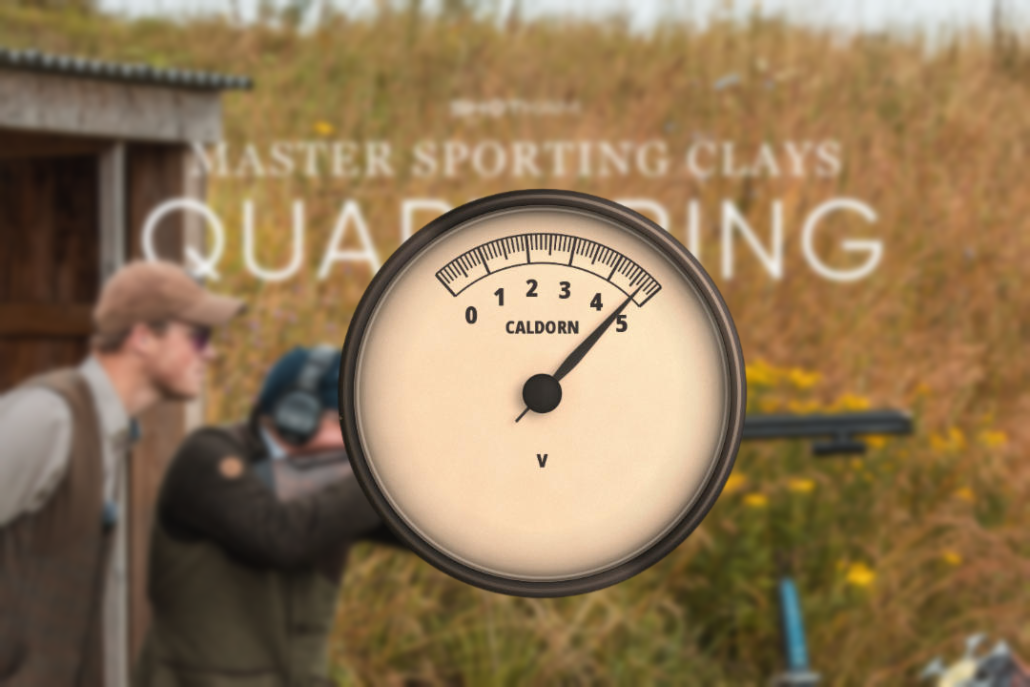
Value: 4.7 V
